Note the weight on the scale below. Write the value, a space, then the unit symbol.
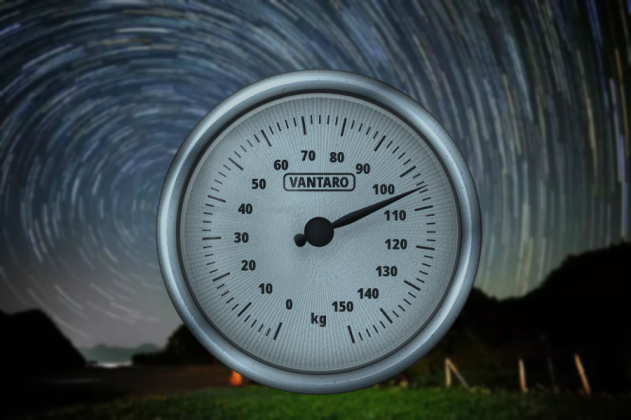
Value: 105 kg
